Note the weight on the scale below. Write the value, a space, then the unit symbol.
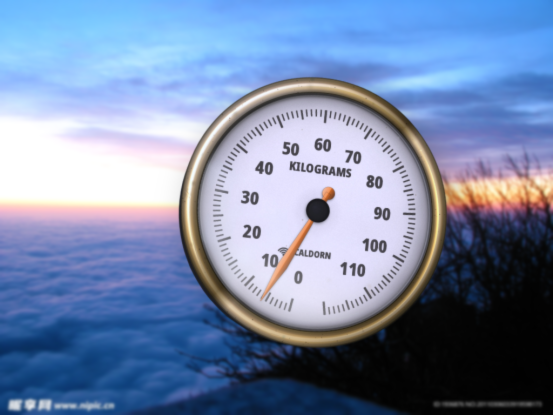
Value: 6 kg
